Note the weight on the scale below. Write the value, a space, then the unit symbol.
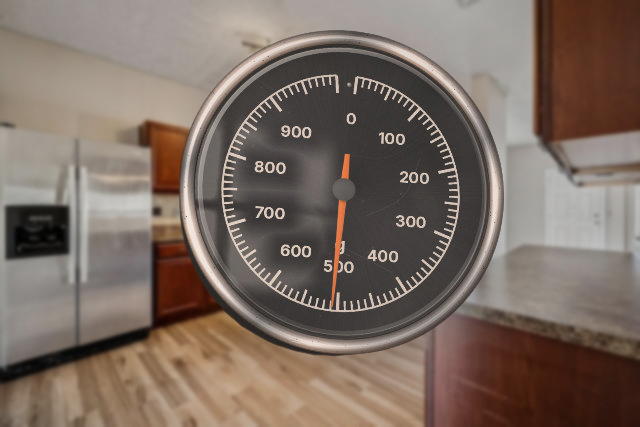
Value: 510 g
